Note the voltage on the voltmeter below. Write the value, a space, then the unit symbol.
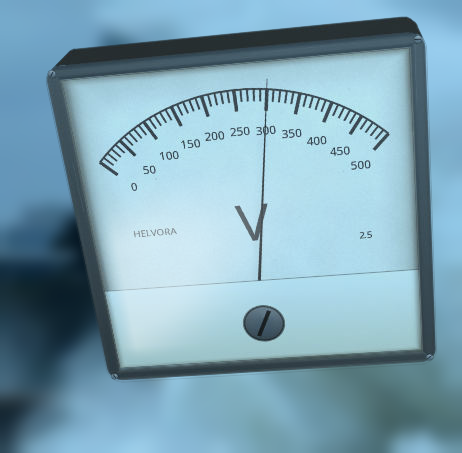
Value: 300 V
